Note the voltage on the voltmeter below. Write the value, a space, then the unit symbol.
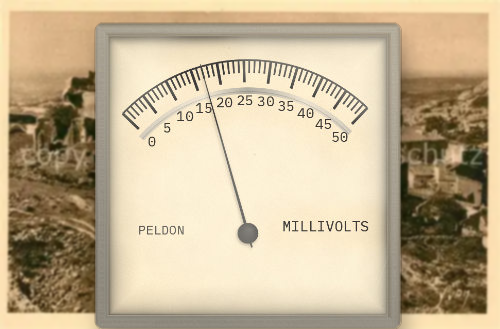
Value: 17 mV
